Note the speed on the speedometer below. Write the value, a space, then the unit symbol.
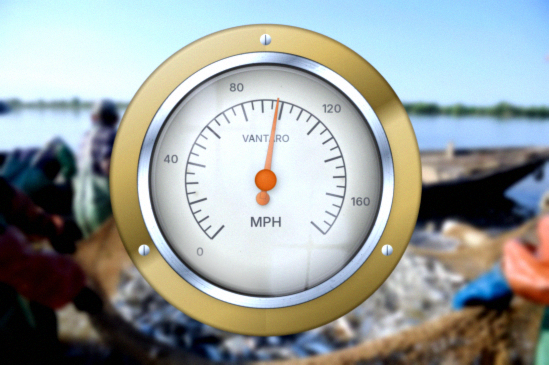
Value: 97.5 mph
